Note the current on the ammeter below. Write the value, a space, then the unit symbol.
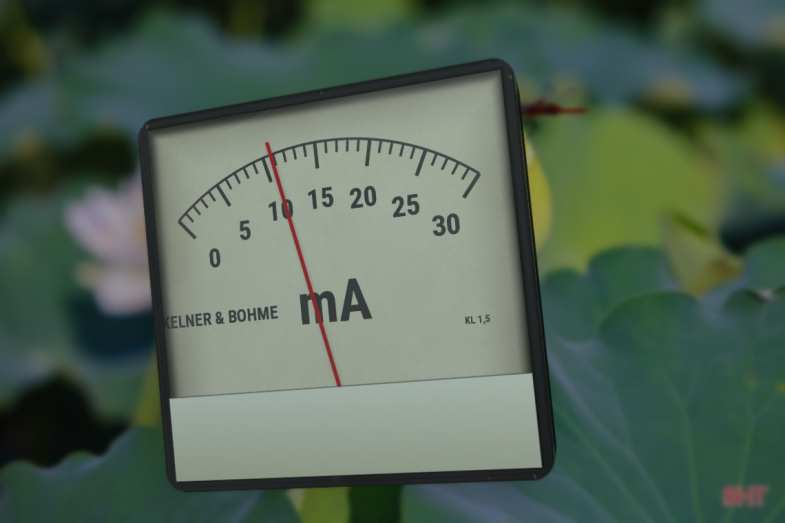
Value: 11 mA
